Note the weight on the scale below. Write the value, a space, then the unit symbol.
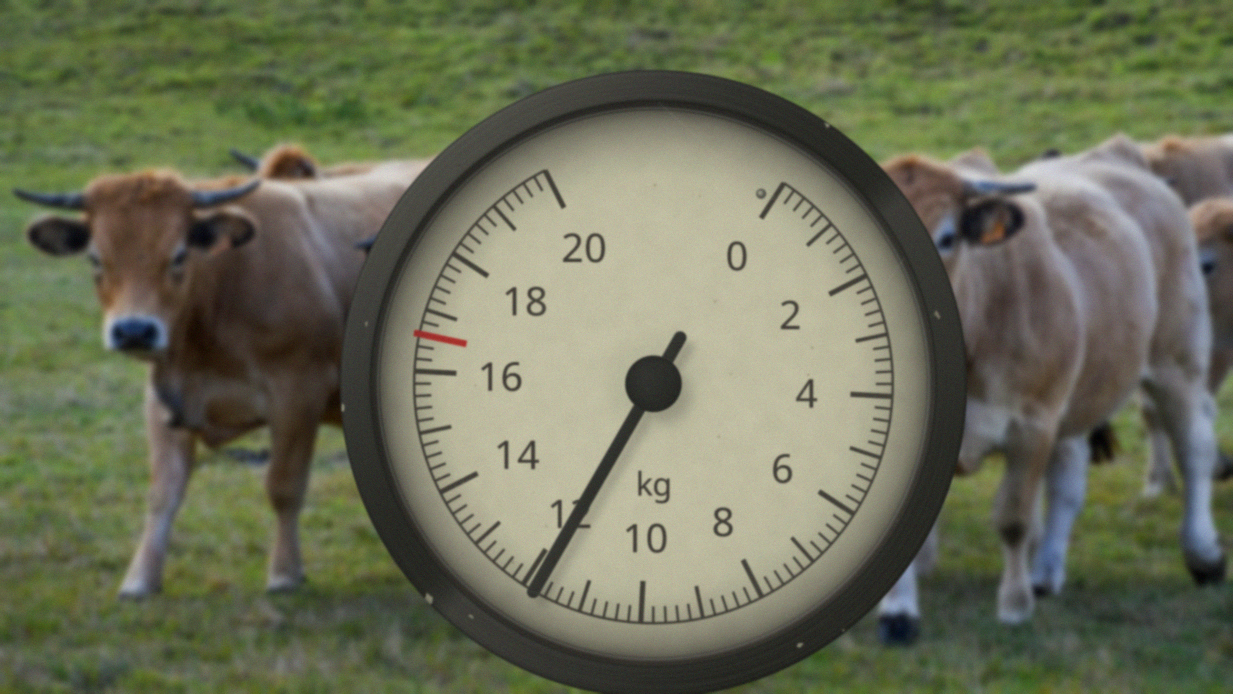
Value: 11.8 kg
